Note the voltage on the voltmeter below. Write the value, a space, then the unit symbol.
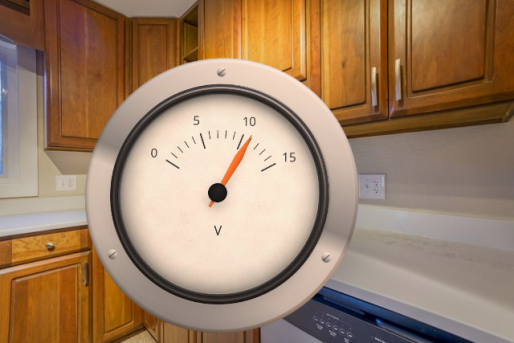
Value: 11 V
